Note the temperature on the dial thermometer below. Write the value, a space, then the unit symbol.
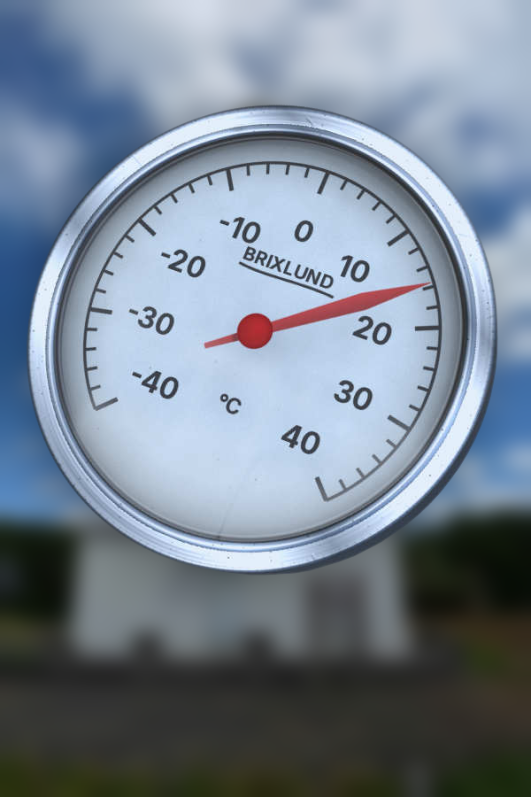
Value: 16 °C
